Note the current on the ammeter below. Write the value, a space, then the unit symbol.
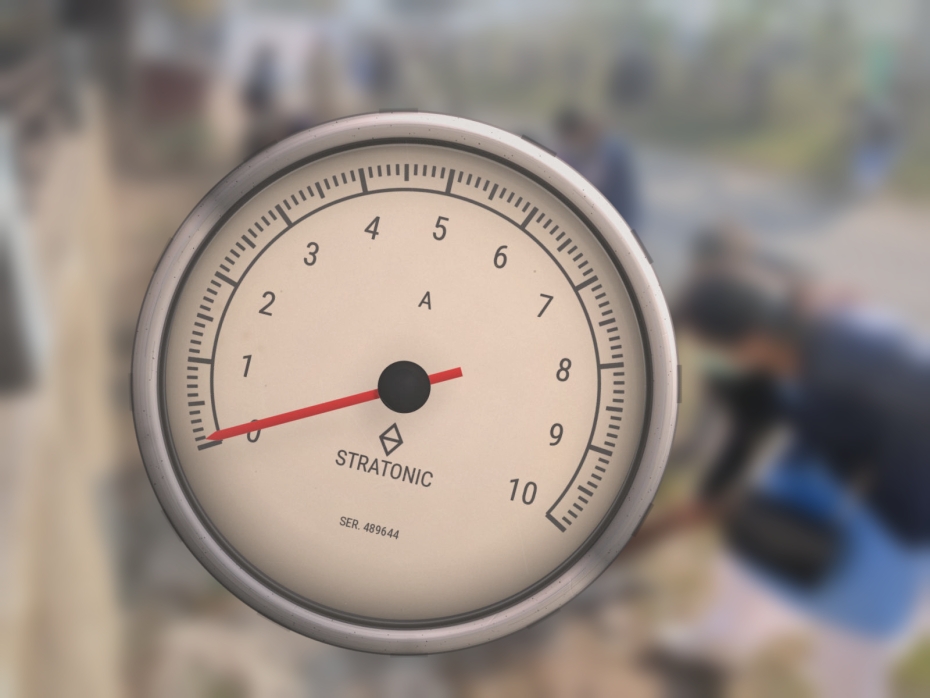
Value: 0.1 A
